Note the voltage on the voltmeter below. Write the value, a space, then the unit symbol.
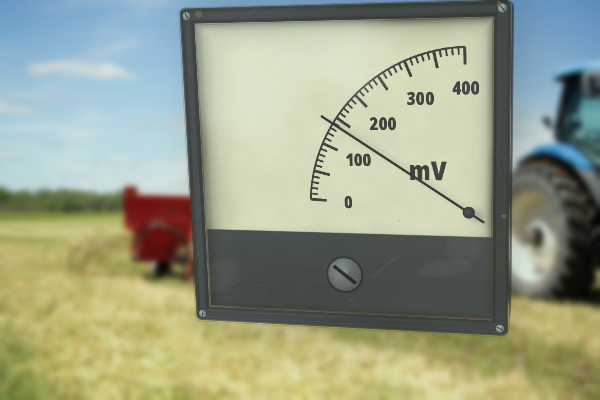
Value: 140 mV
